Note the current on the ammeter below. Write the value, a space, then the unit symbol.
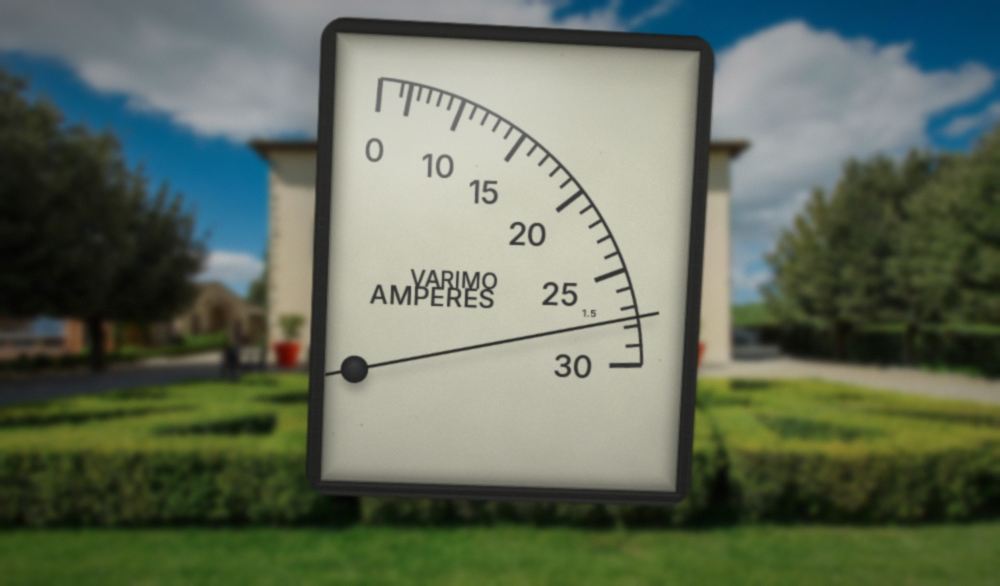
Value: 27.5 A
